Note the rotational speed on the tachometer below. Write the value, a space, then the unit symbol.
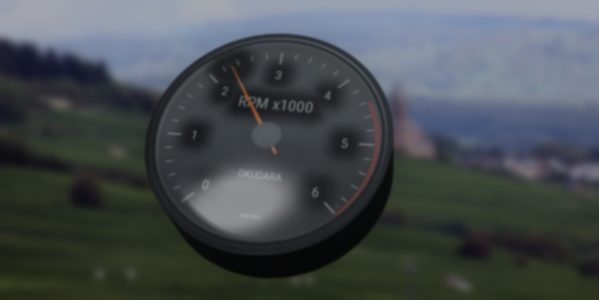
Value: 2300 rpm
